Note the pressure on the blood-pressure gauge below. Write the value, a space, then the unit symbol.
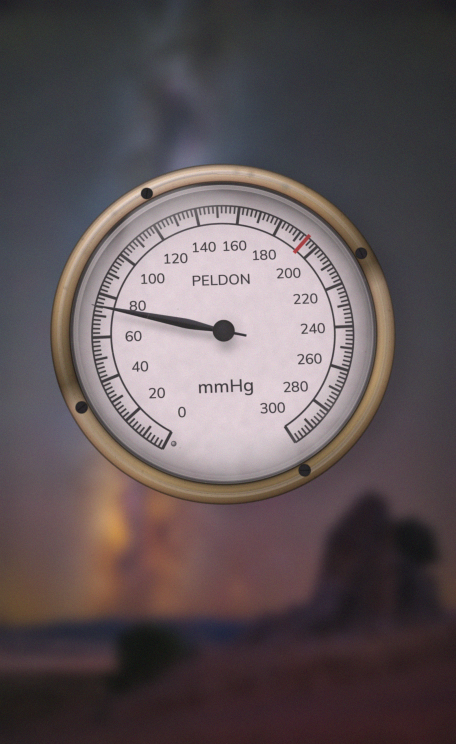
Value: 74 mmHg
